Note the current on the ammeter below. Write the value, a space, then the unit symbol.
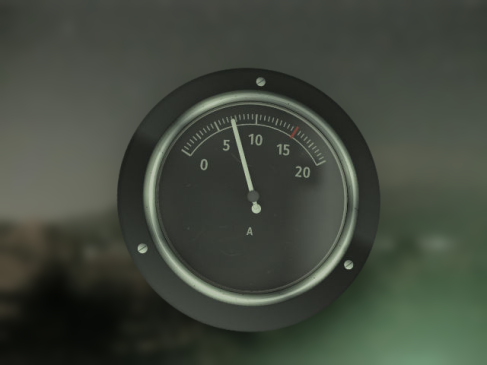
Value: 7 A
